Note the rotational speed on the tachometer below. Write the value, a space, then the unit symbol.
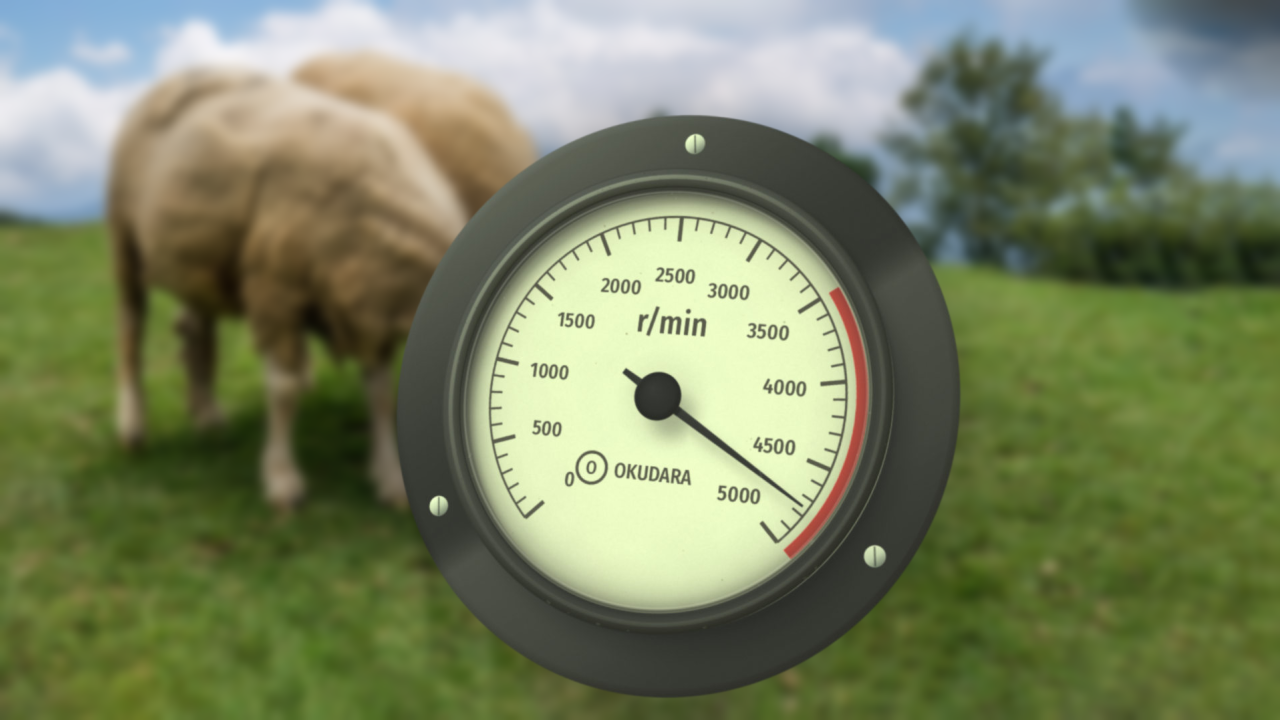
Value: 4750 rpm
